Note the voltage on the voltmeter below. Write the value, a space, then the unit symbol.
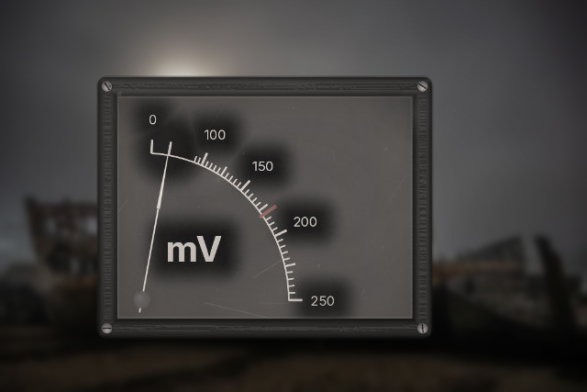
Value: 50 mV
